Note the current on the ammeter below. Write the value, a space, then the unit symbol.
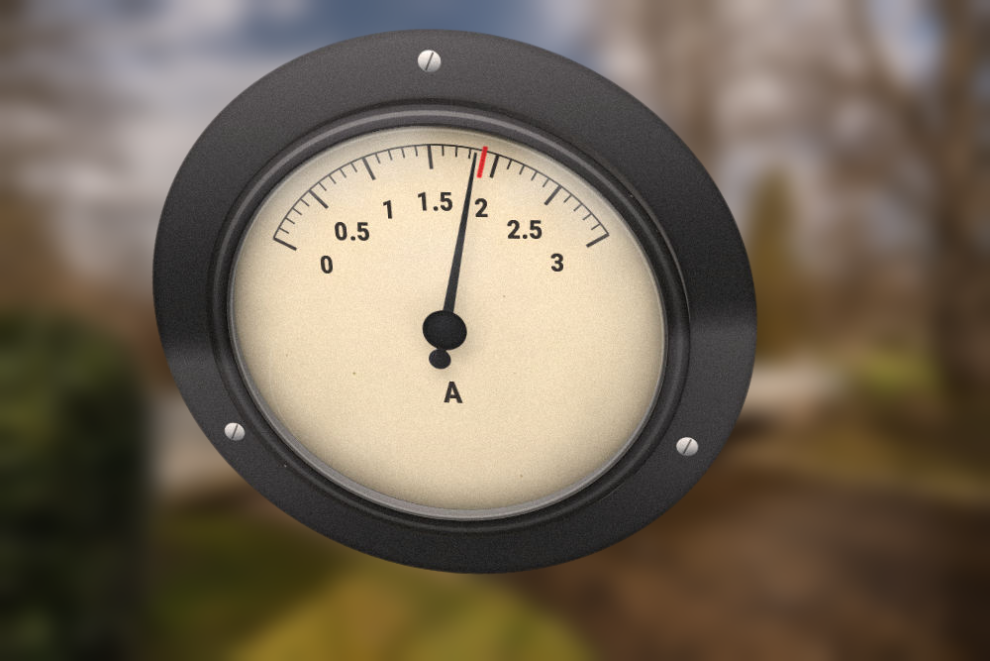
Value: 1.85 A
